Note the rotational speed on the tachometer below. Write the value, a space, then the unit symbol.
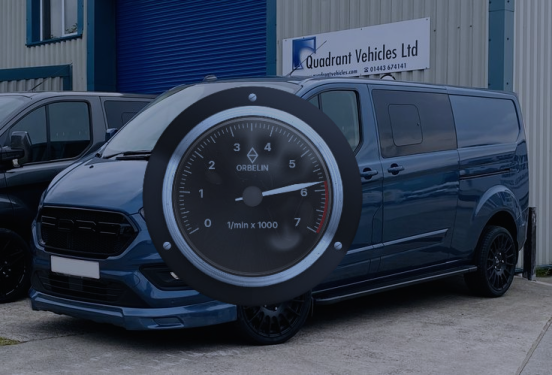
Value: 5800 rpm
